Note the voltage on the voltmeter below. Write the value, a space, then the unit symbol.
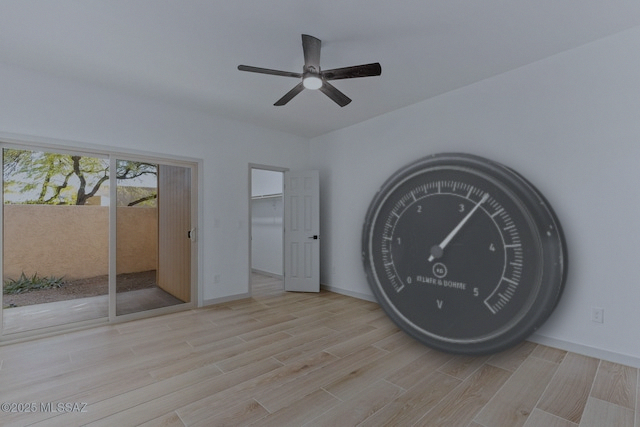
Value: 3.25 V
